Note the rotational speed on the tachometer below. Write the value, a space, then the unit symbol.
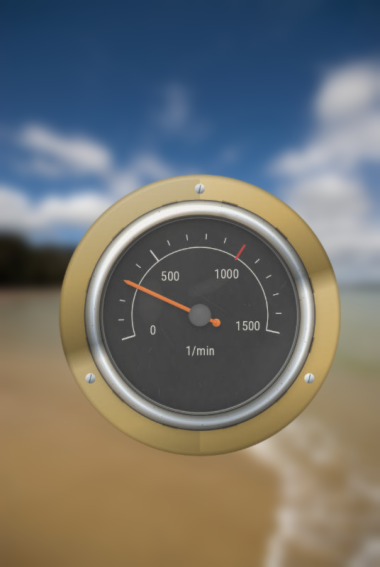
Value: 300 rpm
